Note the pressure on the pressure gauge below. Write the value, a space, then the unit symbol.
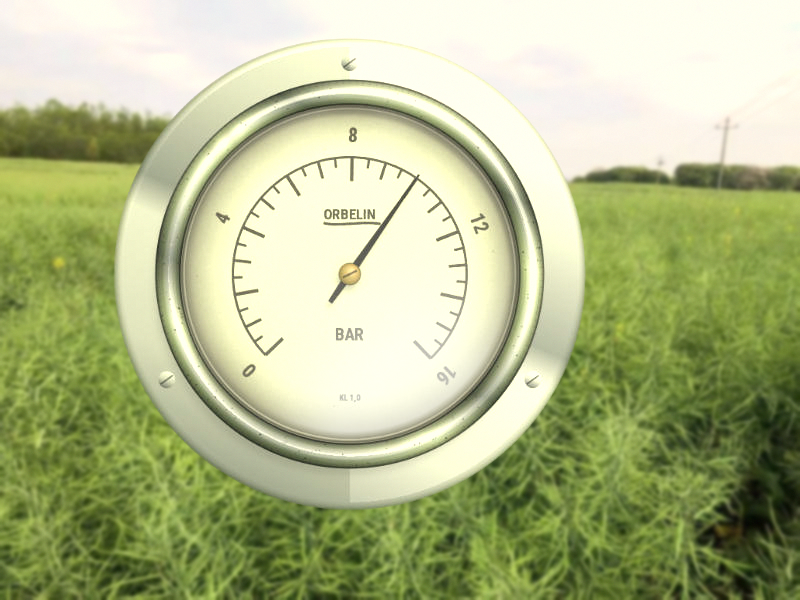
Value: 10 bar
